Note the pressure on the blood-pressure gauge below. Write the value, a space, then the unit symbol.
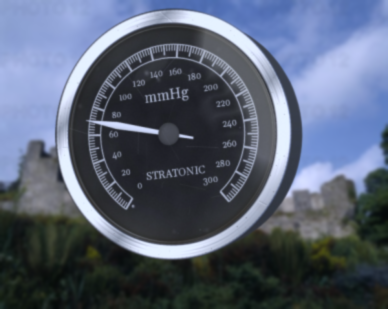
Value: 70 mmHg
